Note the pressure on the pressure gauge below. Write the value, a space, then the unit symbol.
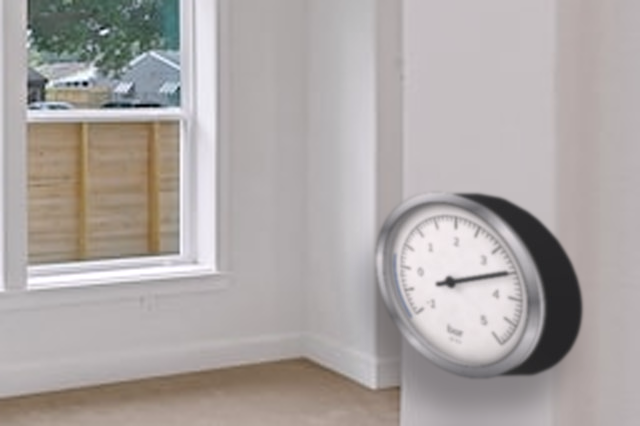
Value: 3.5 bar
